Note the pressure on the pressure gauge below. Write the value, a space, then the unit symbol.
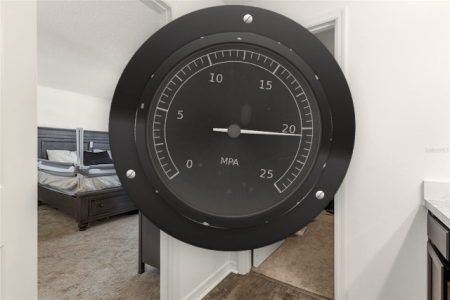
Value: 20.5 MPa
